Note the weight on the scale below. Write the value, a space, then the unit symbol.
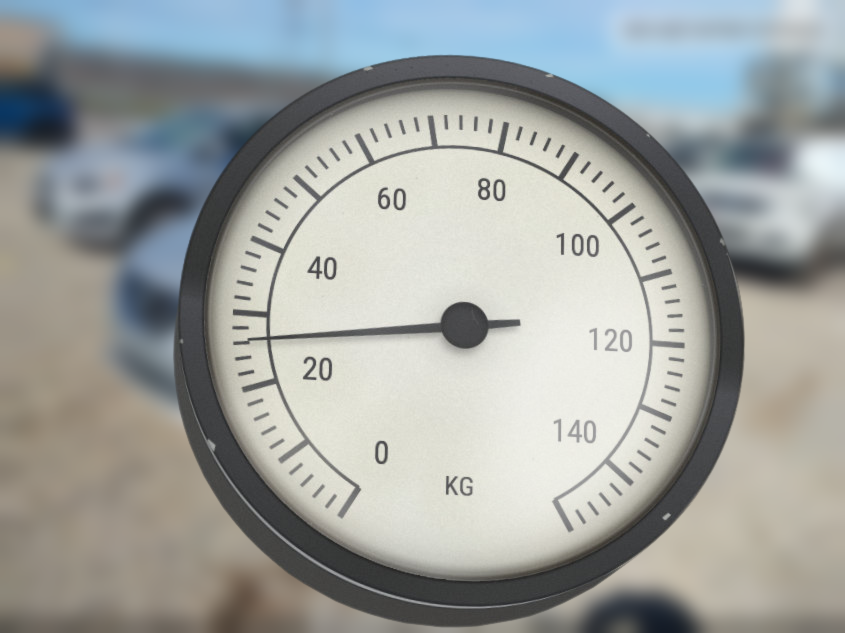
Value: 26 kg
